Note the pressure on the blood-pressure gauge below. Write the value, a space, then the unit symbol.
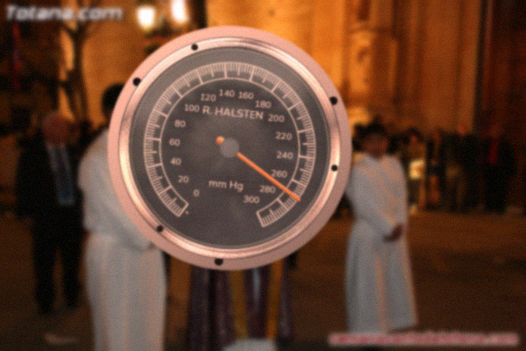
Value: 270 mmHg
